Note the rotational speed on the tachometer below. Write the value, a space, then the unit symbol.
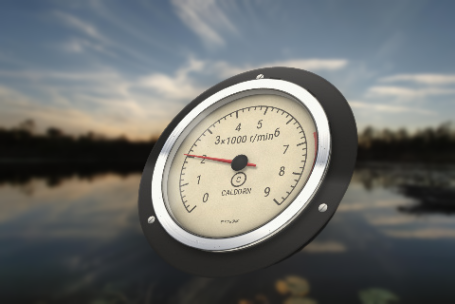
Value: 2000 rpm
